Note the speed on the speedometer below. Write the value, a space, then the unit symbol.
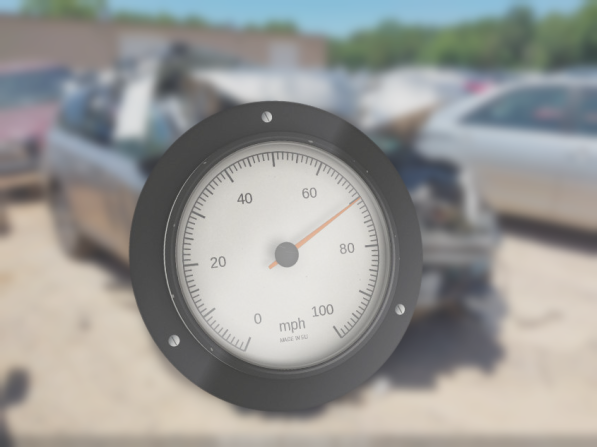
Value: 70 mph
